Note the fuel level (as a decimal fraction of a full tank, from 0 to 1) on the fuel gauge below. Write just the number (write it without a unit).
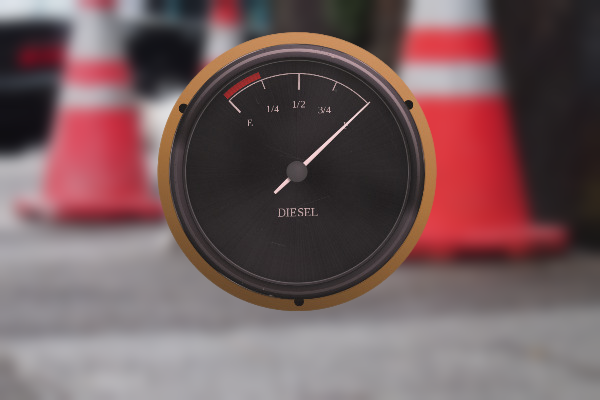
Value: 1
